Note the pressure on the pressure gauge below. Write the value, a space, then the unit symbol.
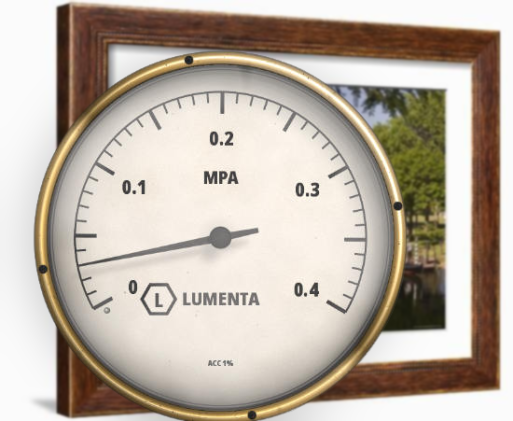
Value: 0.03 MPa
